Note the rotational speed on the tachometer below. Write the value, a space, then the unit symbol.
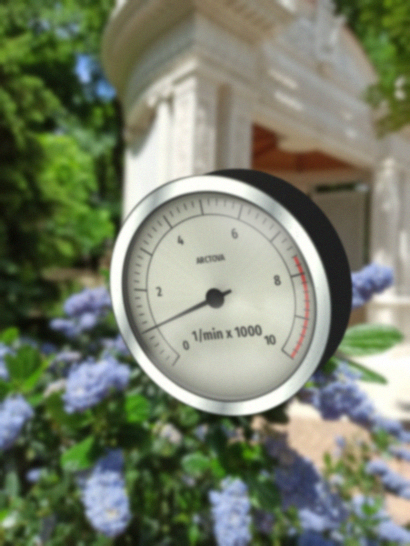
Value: 1000 rpm
